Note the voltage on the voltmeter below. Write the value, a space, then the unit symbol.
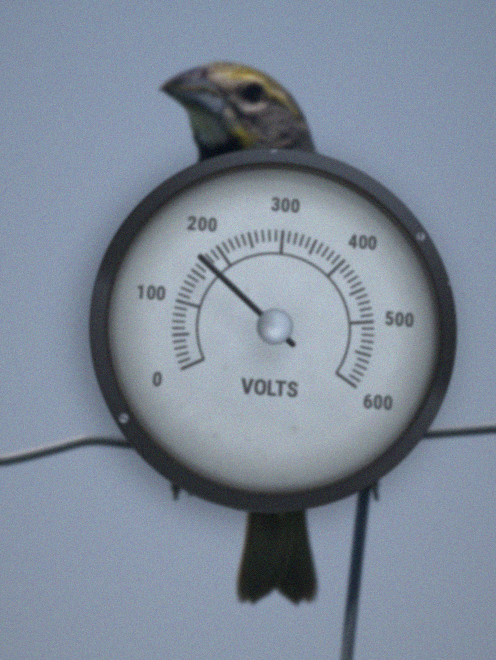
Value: 170 V
